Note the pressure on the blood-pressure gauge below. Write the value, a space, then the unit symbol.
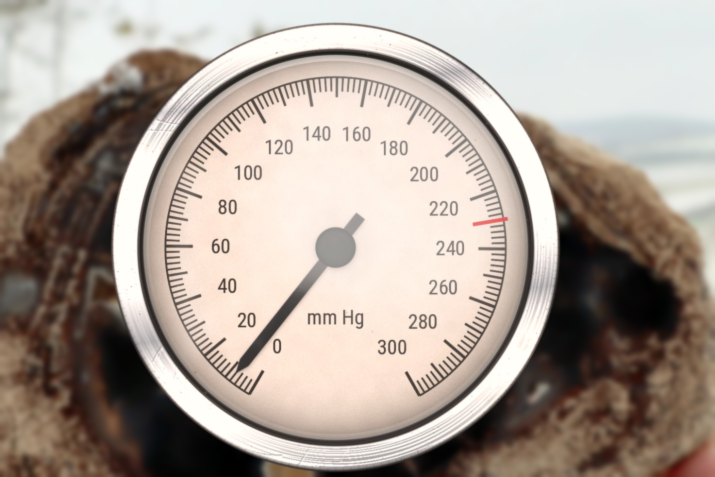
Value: 8 mmHg
